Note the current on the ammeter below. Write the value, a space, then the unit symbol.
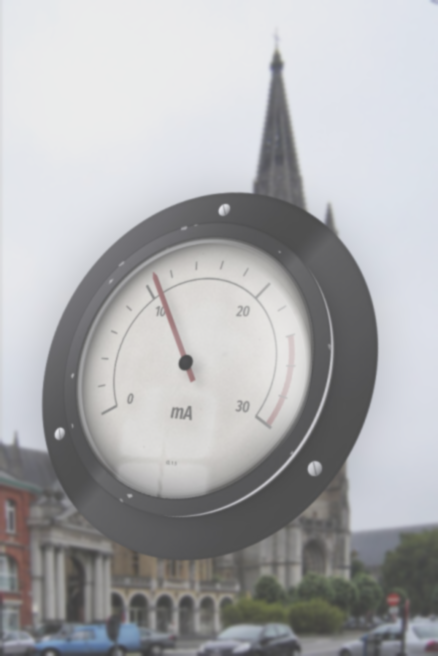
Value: 11 mA
